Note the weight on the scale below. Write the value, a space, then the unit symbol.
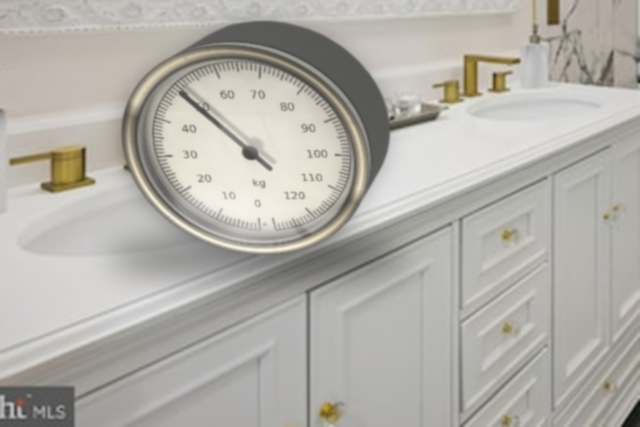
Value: 50 kg
